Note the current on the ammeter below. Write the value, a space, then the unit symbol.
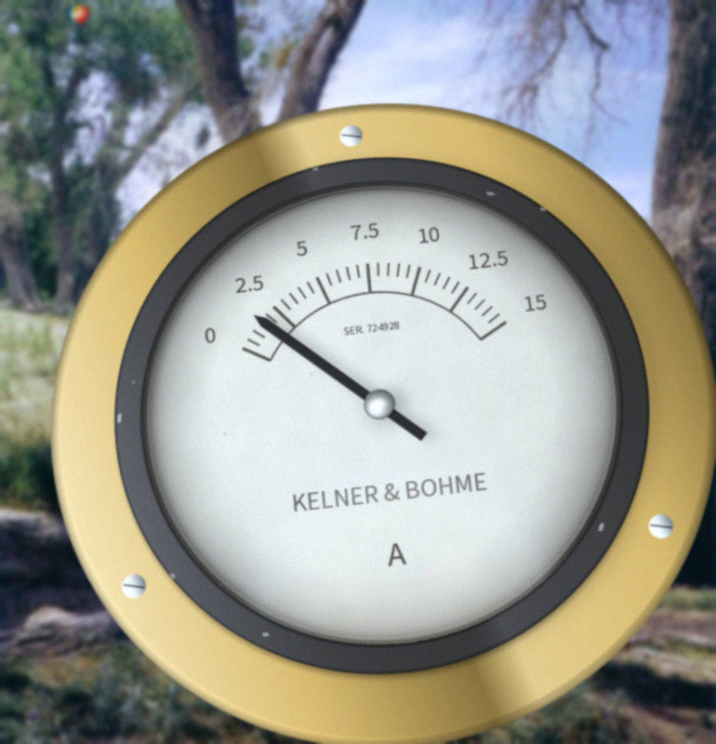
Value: 1.5 A
